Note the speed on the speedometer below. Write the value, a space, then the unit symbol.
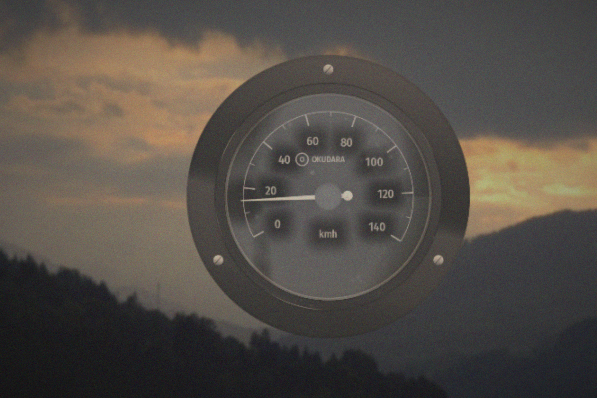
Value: 15 km/h
